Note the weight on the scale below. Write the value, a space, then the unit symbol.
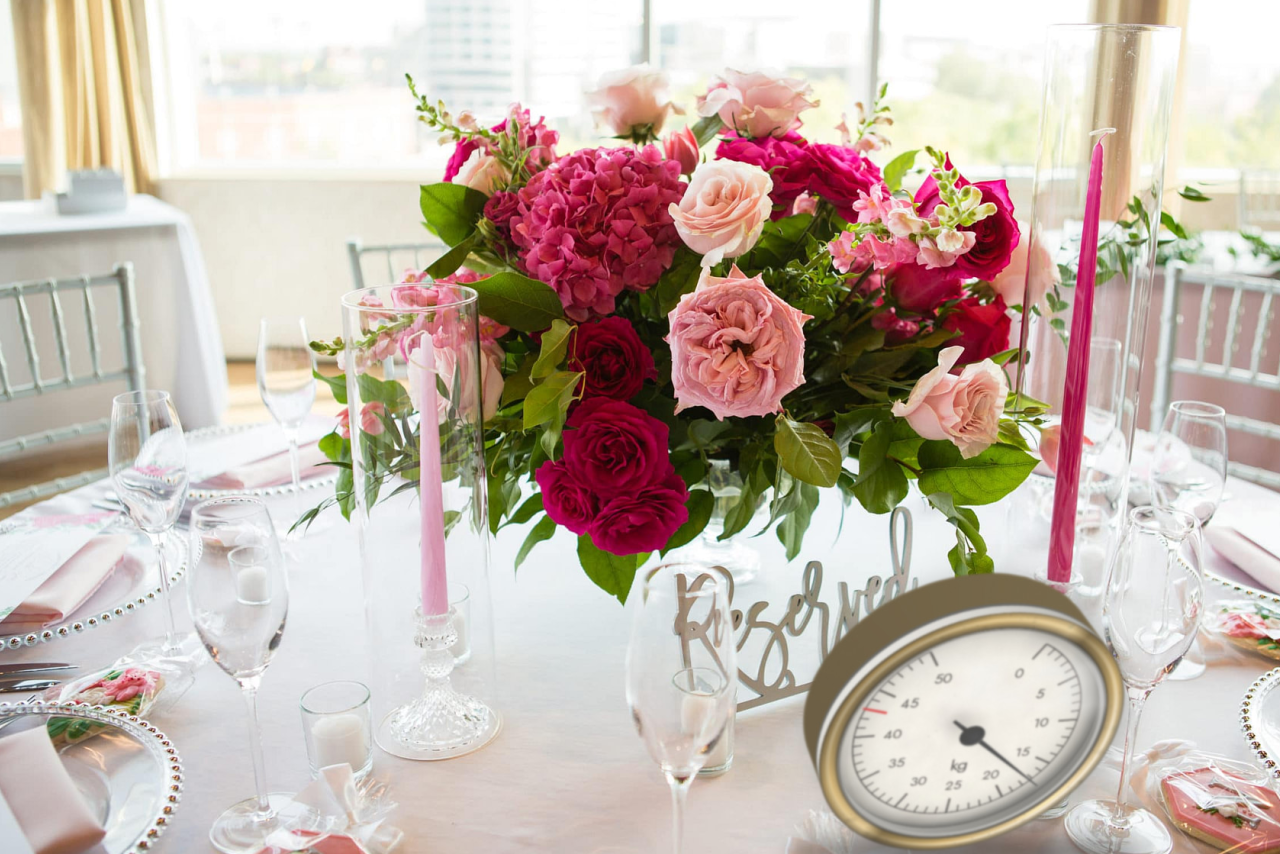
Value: 17 kg
